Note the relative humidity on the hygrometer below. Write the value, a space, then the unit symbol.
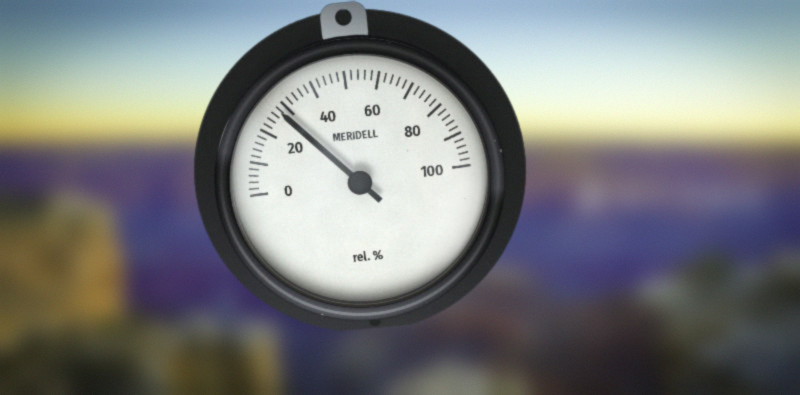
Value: 28 %
